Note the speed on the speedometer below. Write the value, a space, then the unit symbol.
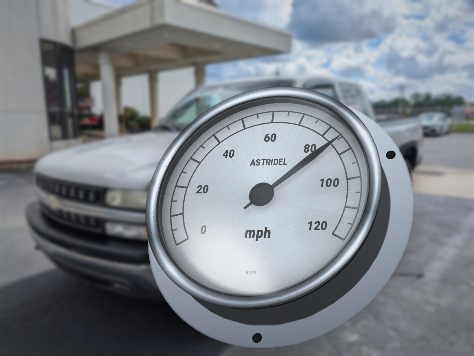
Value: 85 mph
